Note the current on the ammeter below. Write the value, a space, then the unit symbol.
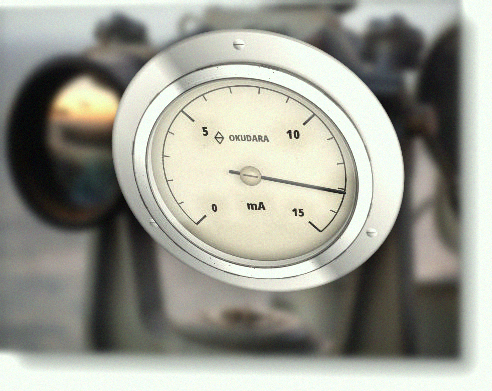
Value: 13 mA
